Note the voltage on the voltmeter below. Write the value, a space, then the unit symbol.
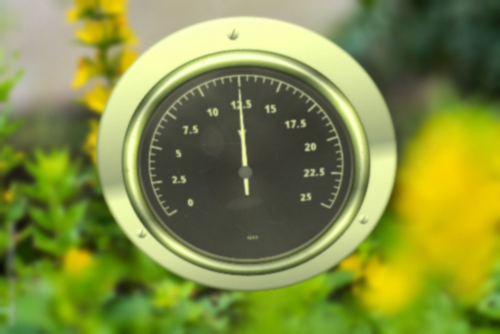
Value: 12.5 V
